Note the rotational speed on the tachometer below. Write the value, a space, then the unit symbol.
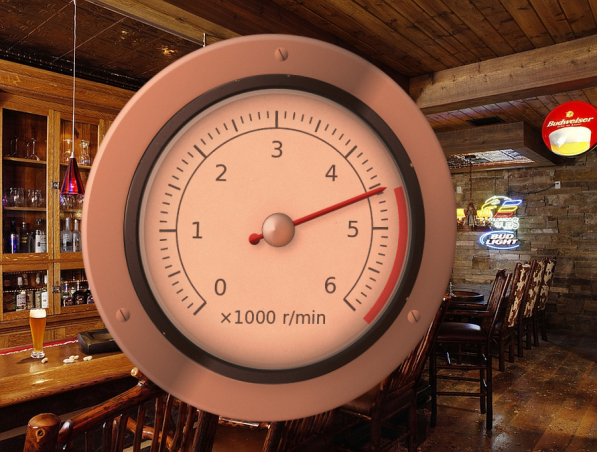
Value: 4550 rpm
